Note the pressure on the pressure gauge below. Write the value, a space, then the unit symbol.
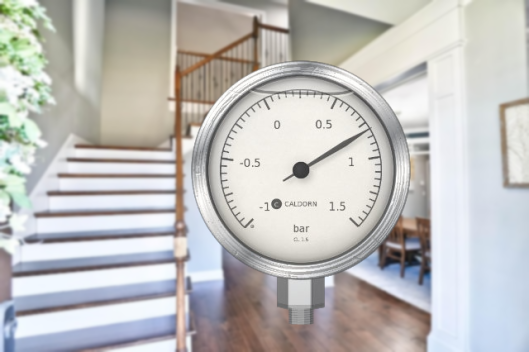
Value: 0.8 bar
